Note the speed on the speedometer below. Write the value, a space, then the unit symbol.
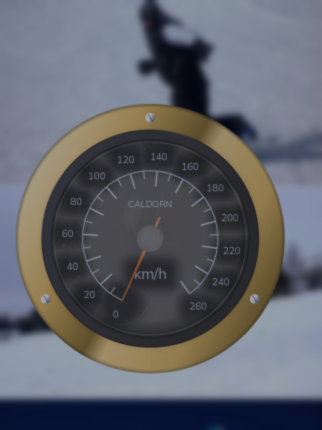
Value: 0 km/h
